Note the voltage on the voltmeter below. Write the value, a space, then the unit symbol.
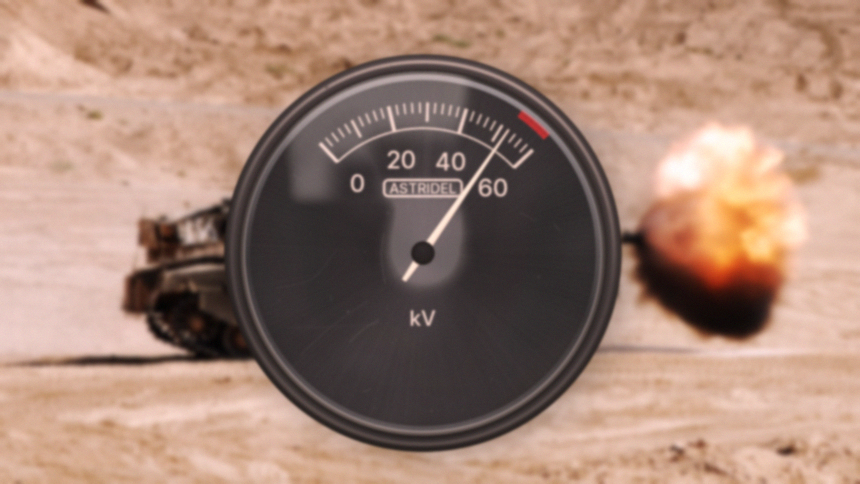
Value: 52 kV
